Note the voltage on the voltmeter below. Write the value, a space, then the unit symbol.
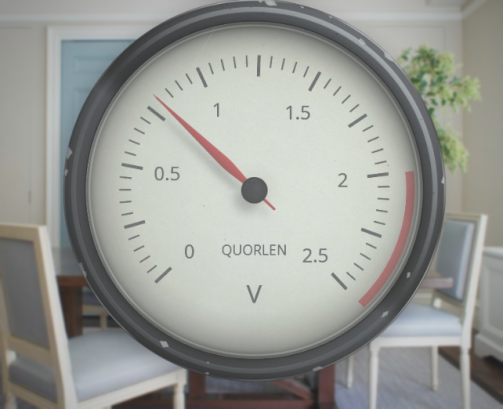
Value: 0.8 V
